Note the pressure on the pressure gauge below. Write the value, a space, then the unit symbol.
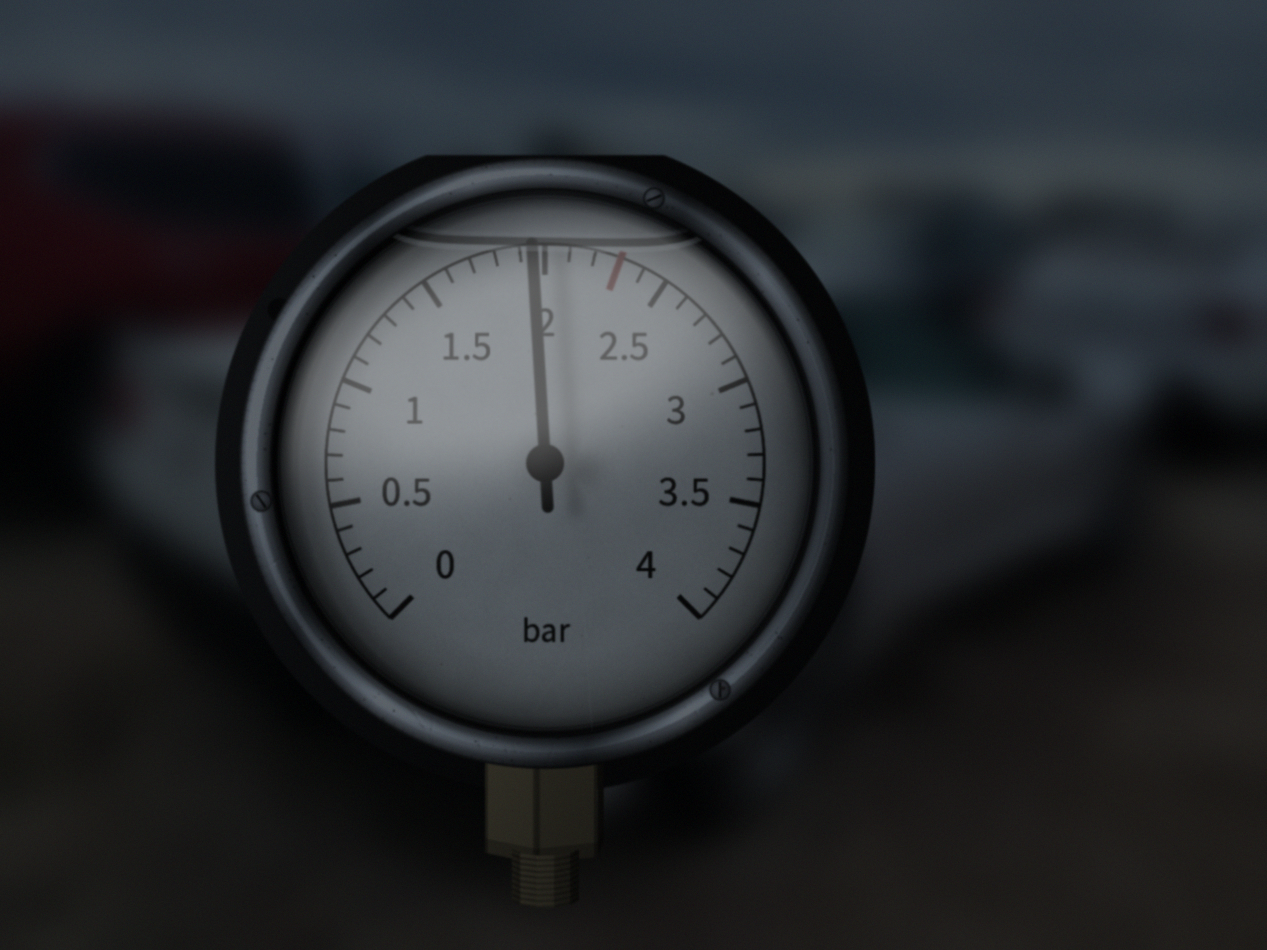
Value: 1.95 bar
